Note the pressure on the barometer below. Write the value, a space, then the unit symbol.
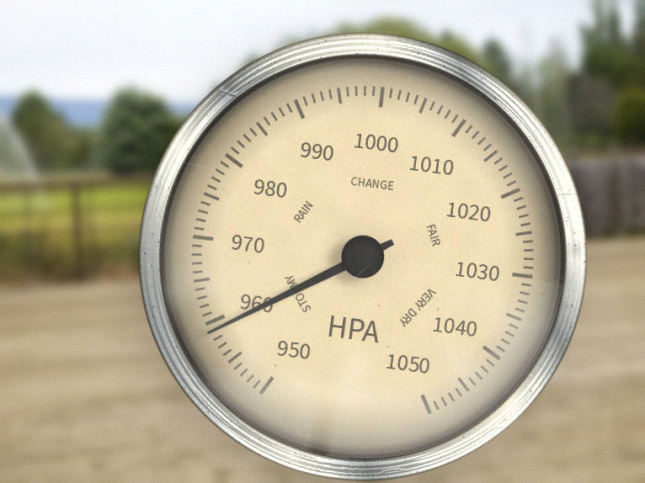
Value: 959 hPa
